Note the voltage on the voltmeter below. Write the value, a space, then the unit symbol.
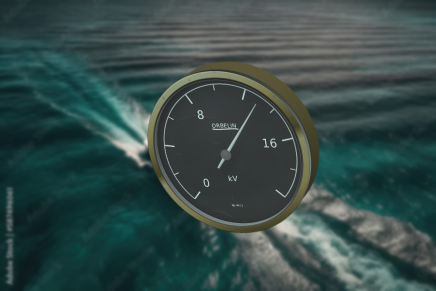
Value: 13 kV
